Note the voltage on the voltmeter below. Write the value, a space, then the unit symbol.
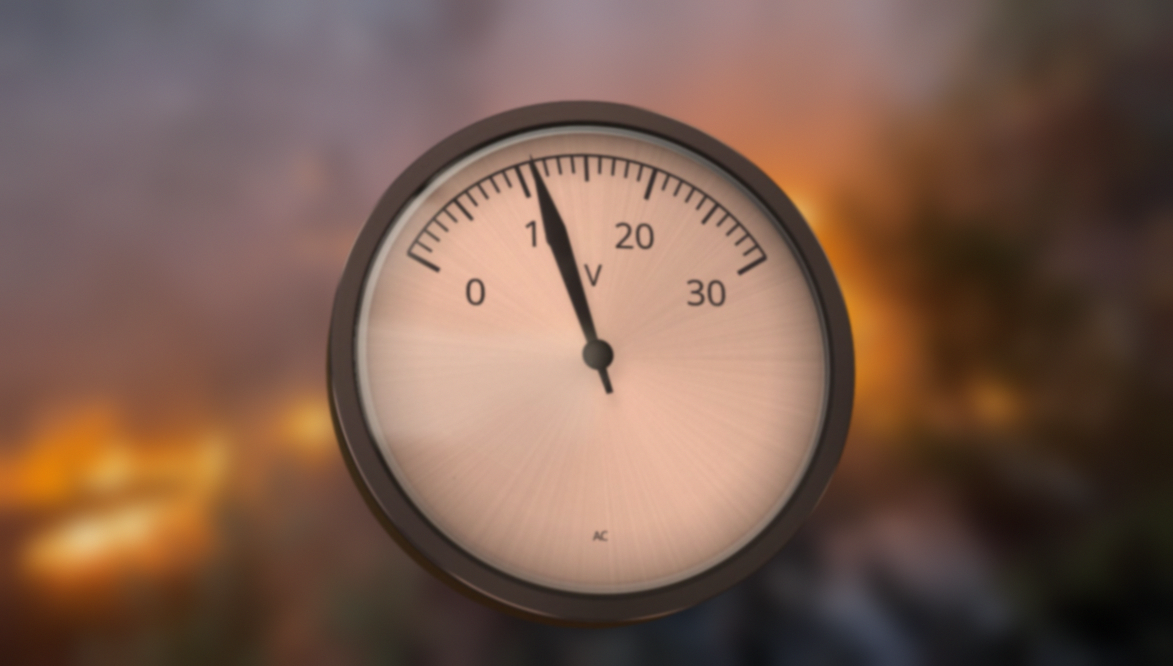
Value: 11 V
